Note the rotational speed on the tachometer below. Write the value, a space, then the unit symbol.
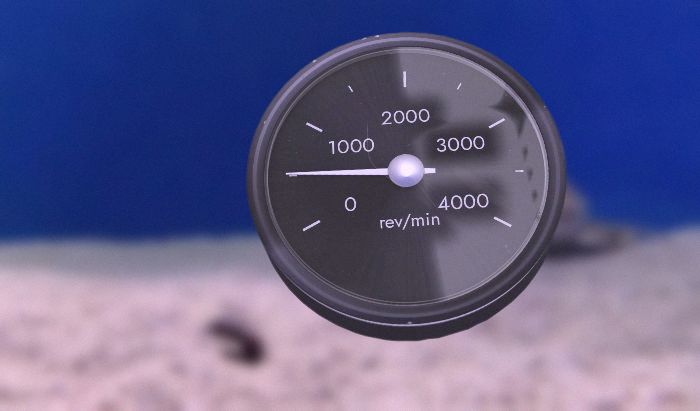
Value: 500 rpm
